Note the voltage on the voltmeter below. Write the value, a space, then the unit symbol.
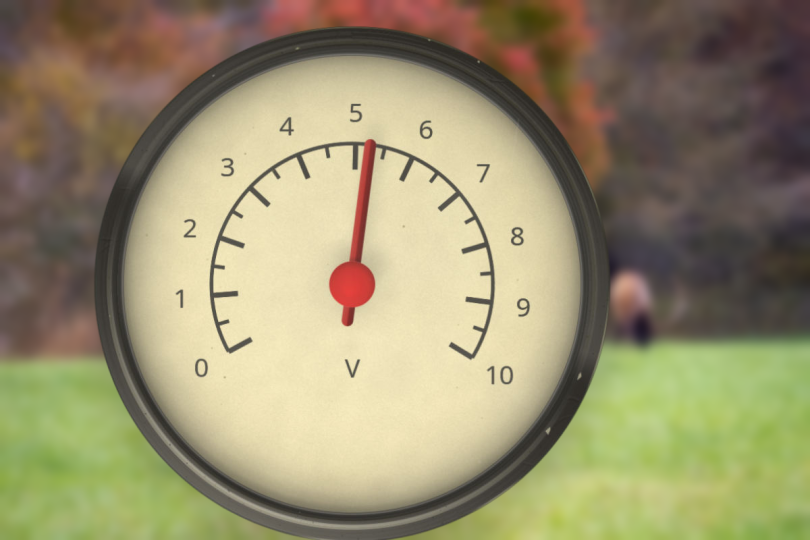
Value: 5.25 V
